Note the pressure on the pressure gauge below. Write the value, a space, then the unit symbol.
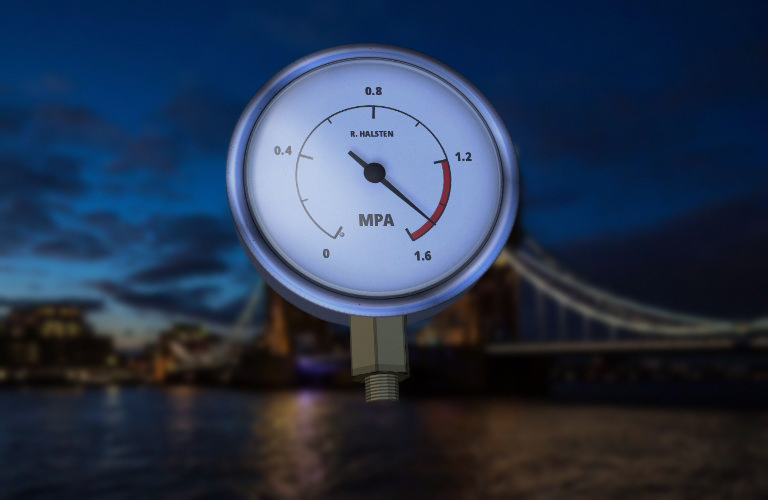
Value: 1.5 MPa
